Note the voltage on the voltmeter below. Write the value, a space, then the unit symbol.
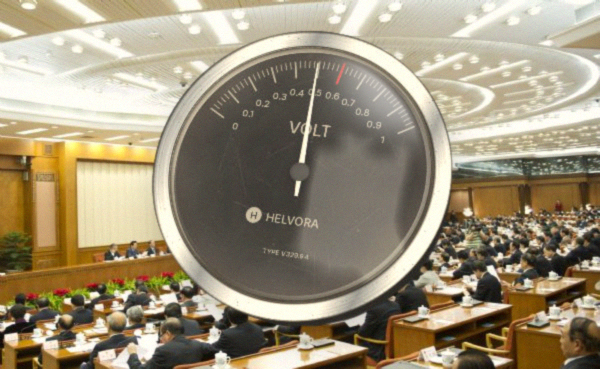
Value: 0.5 V
